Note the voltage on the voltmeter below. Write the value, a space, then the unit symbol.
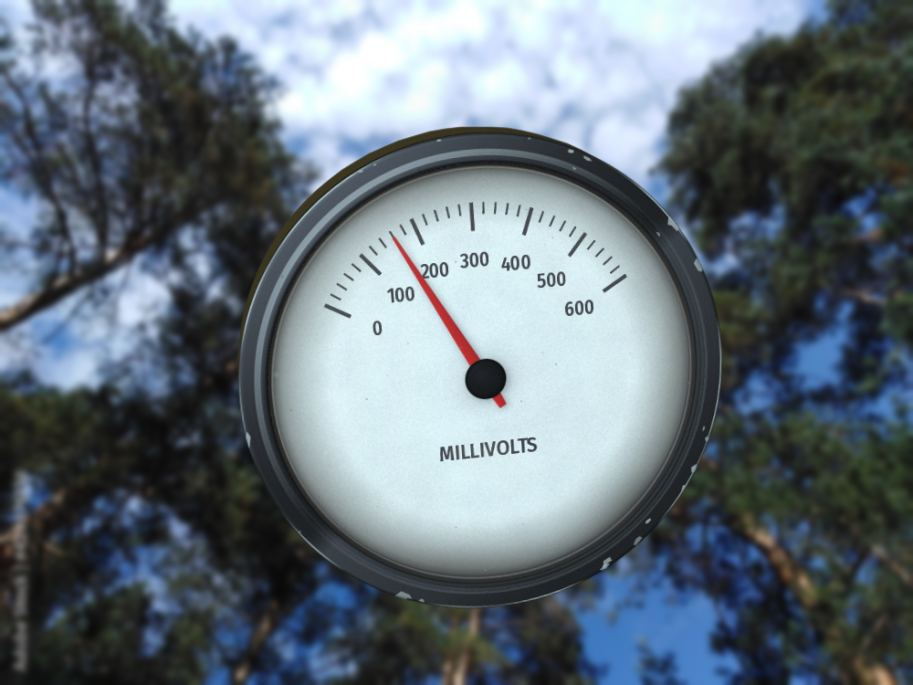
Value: 160 mV
